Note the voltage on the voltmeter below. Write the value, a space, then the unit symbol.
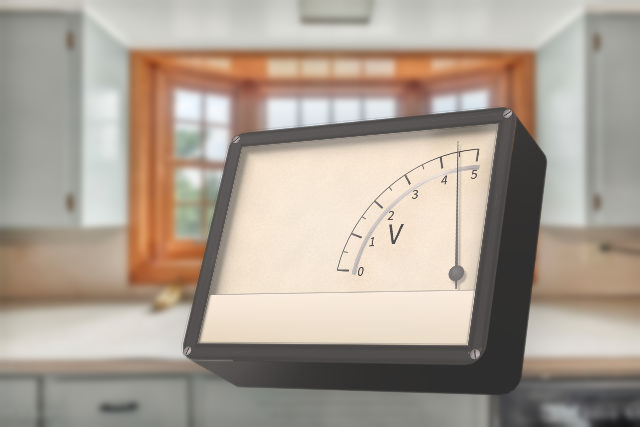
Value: 4.5 V
